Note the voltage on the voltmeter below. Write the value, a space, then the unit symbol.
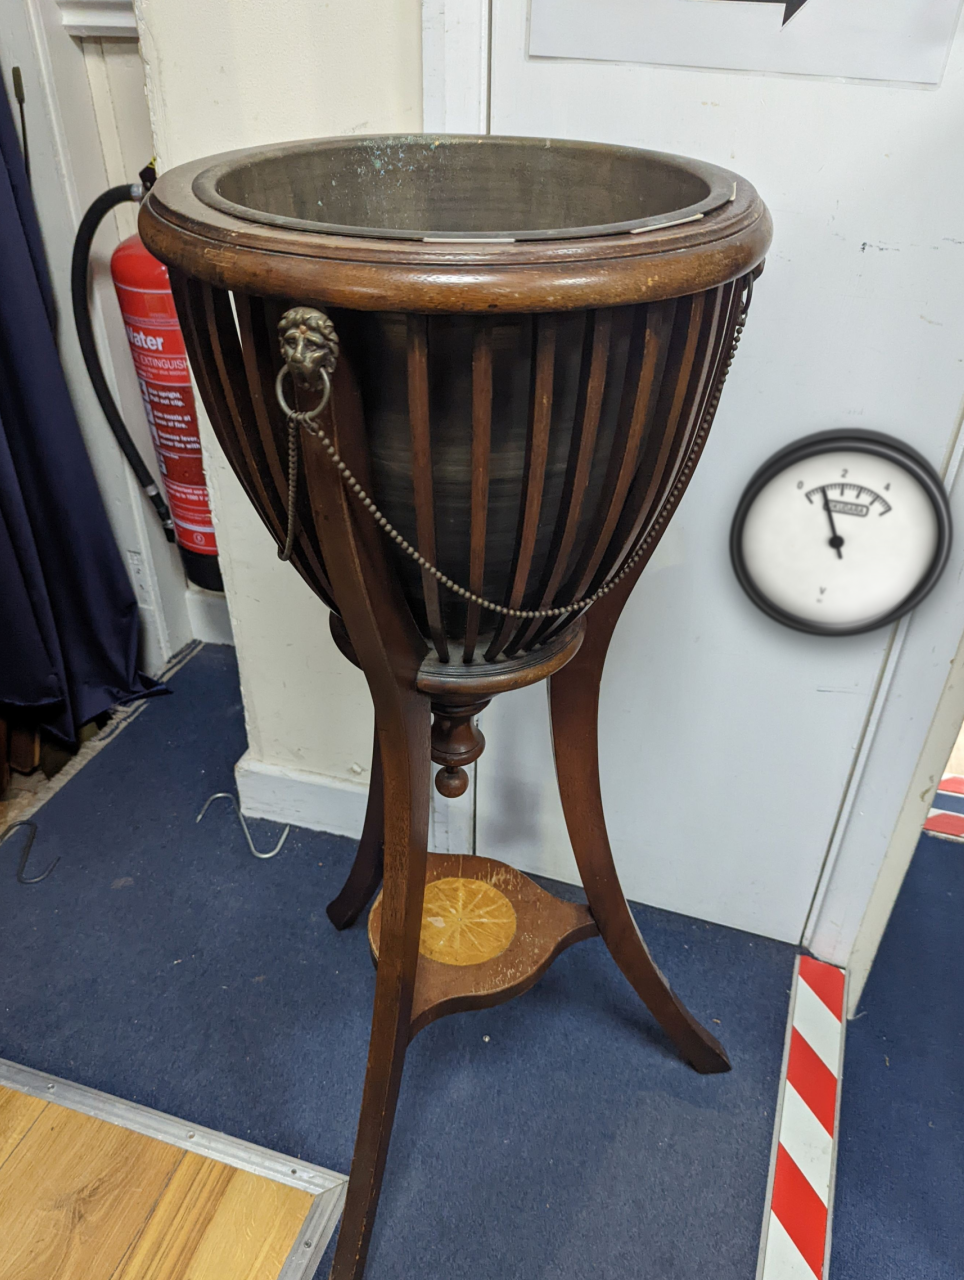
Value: 1 V
